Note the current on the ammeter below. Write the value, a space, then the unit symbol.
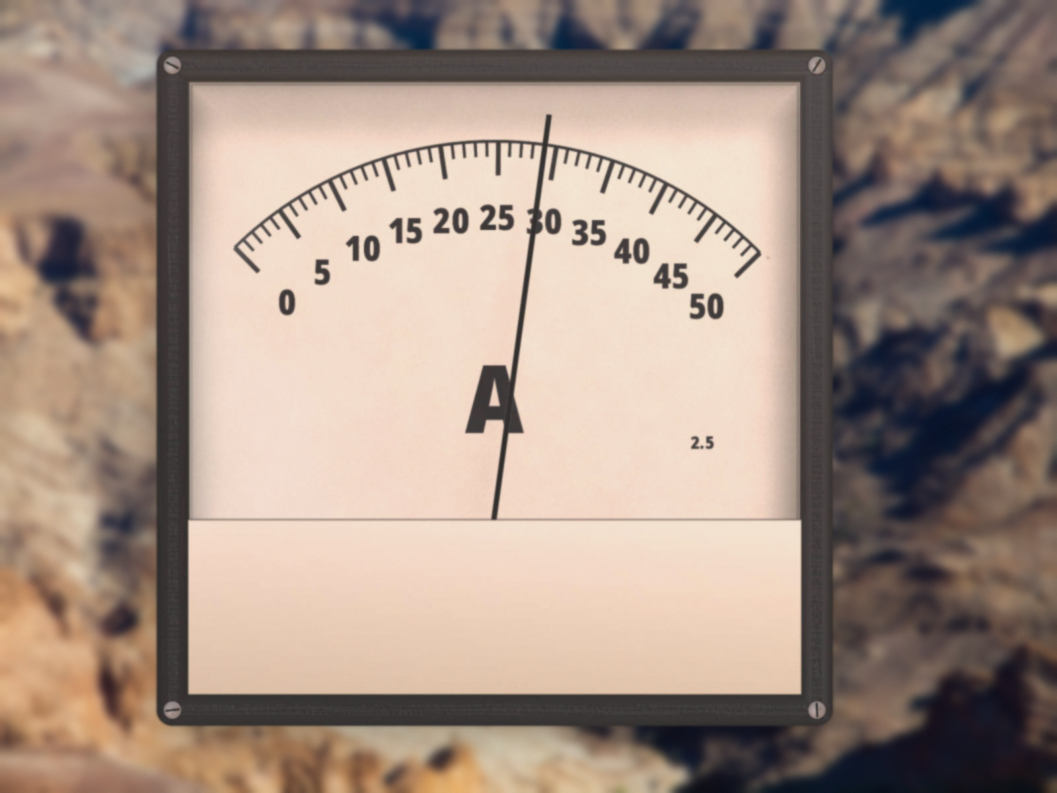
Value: 29 A
